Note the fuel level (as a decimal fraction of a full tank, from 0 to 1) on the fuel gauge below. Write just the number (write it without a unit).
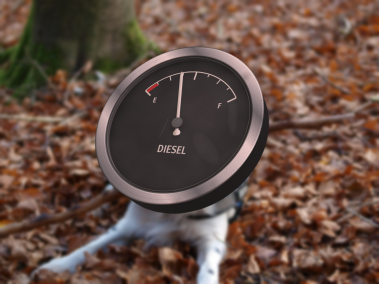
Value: 0.375
